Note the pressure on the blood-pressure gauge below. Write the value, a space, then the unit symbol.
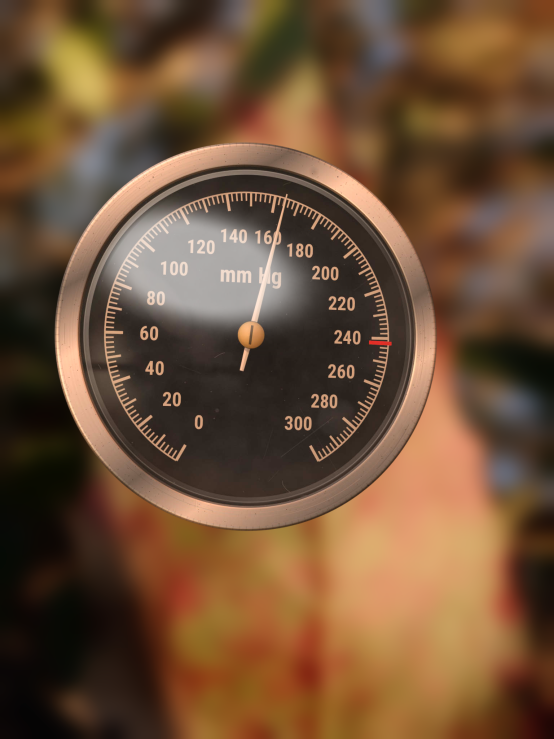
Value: 164 mmHg
